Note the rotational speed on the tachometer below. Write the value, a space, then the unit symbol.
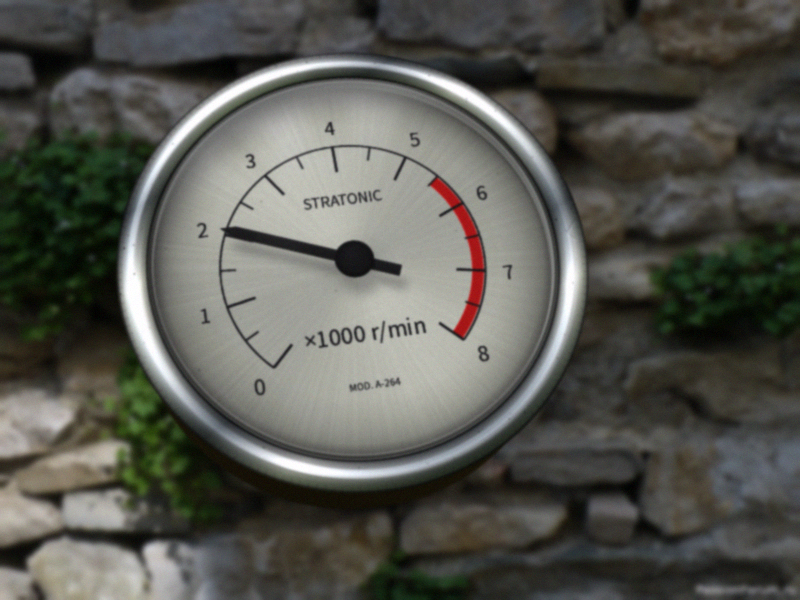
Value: 2000 rpm
